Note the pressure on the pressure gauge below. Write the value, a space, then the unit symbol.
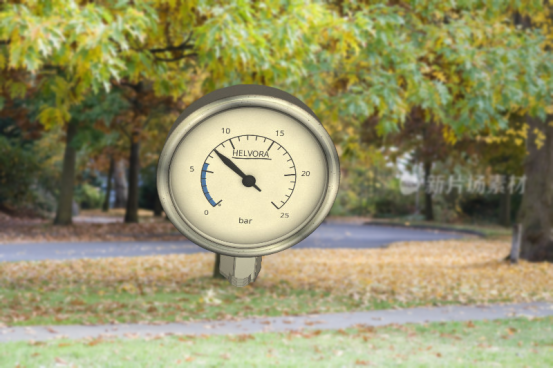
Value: 8 bar
